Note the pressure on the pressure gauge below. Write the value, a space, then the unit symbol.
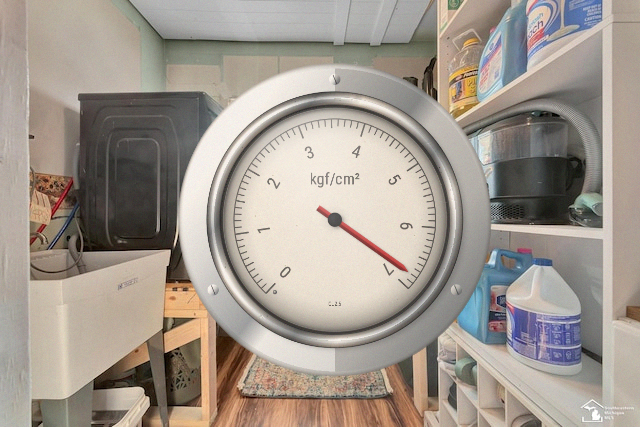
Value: 6.8 kg/cm²
